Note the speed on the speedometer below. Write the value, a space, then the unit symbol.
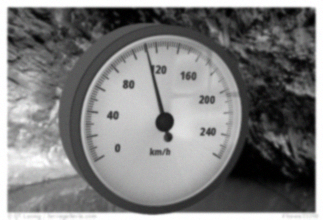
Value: 110 km/h
